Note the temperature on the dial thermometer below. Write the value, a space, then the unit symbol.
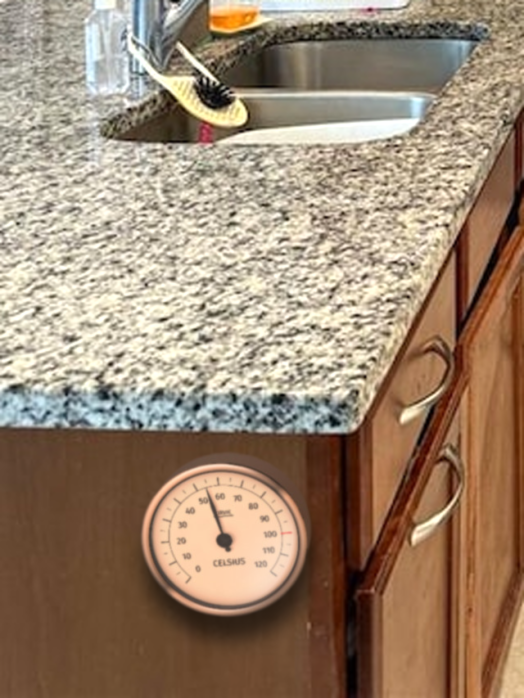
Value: 55 °C
